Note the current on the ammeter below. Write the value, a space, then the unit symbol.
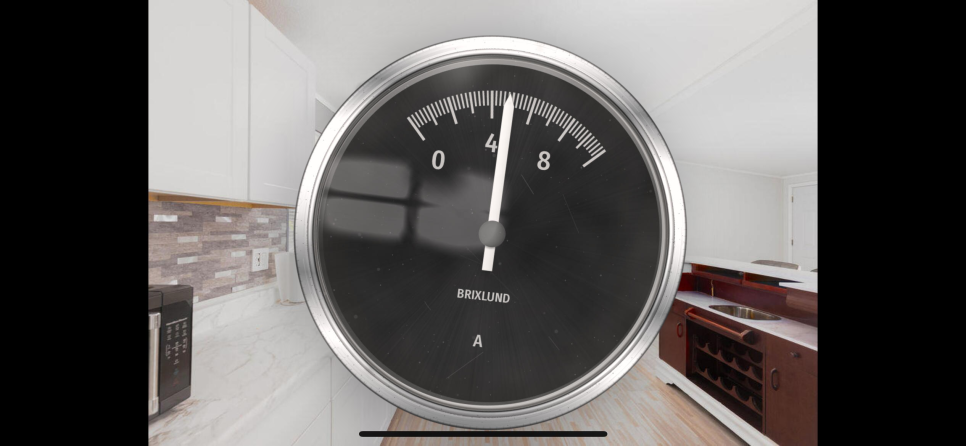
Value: 4.8 A
